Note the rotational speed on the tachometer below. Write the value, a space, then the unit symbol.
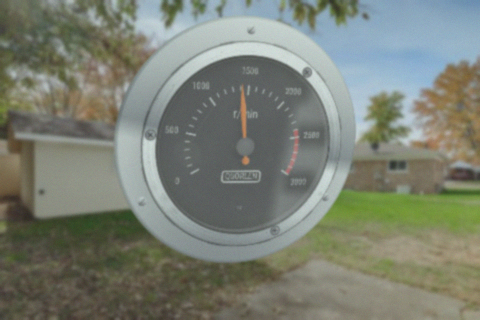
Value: 1400 rpm
